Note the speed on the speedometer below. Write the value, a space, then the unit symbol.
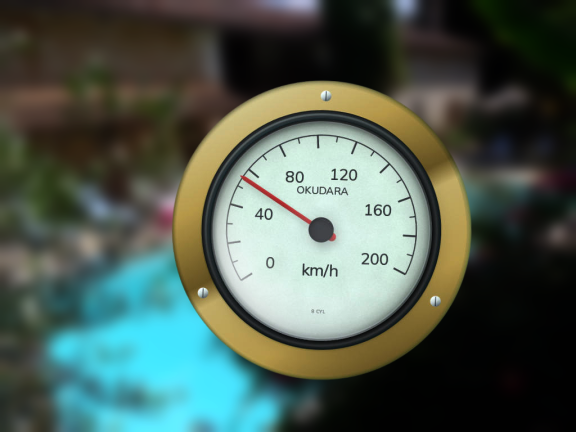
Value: 55 km/h
